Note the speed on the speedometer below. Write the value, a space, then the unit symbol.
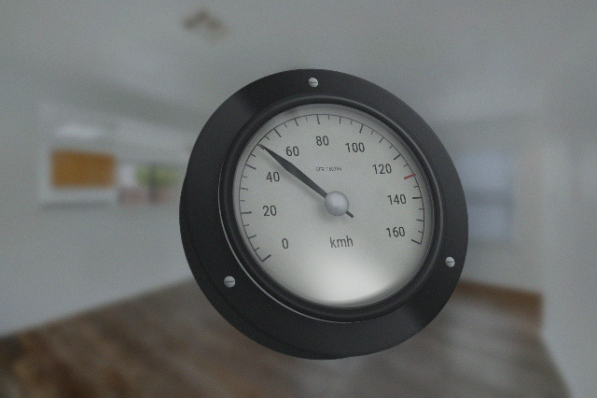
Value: 50 km/h
